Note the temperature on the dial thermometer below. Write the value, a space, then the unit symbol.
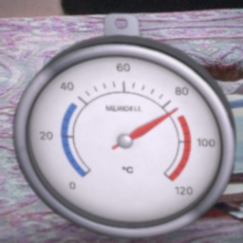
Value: 84 °C
